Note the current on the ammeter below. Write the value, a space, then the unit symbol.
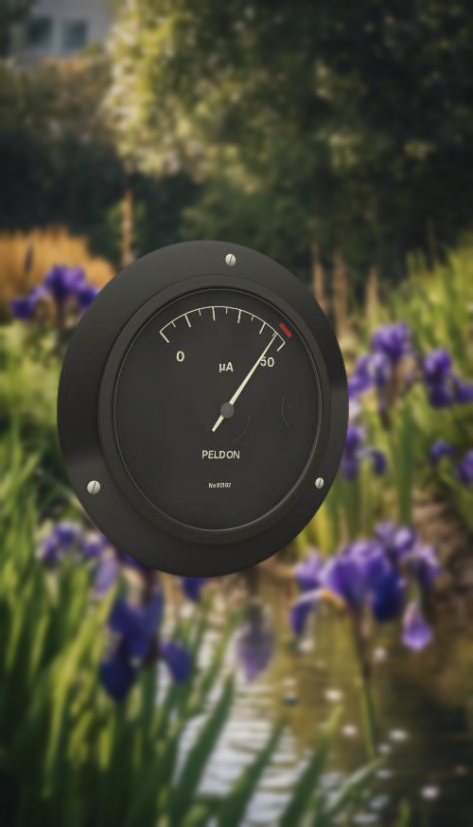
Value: 45 µA
